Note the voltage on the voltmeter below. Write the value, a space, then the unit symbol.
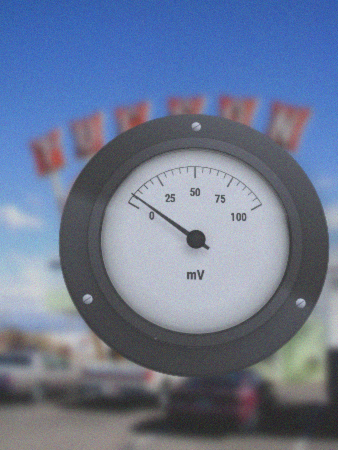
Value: 5 mV
